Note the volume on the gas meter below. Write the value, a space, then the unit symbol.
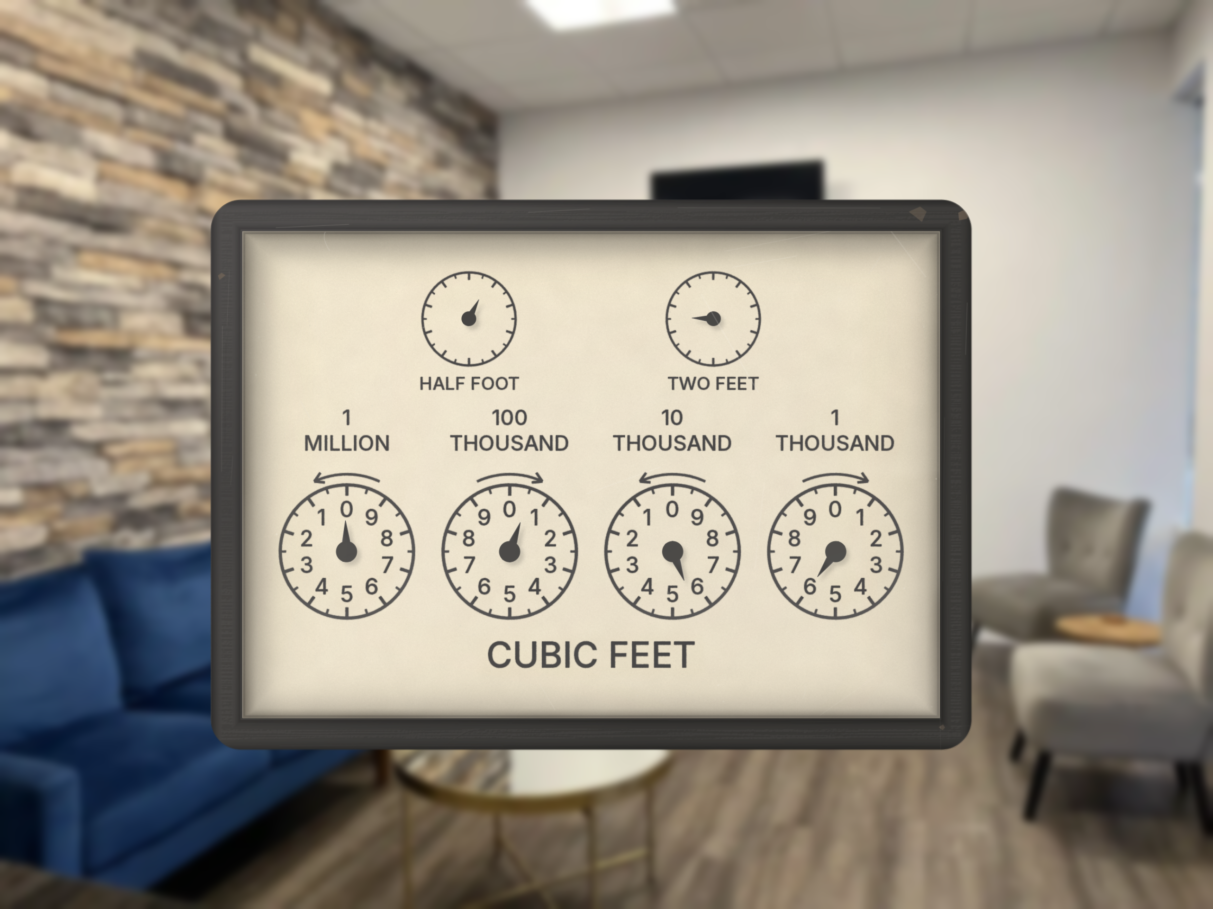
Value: 5600 ft³
